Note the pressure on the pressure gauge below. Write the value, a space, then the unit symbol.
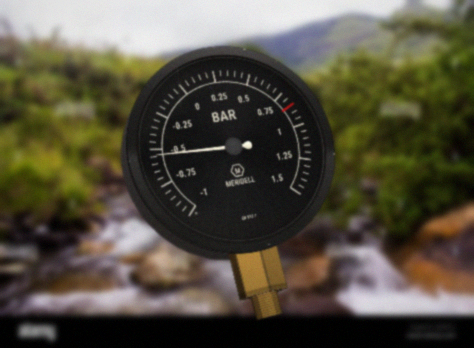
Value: -0.55 bar
